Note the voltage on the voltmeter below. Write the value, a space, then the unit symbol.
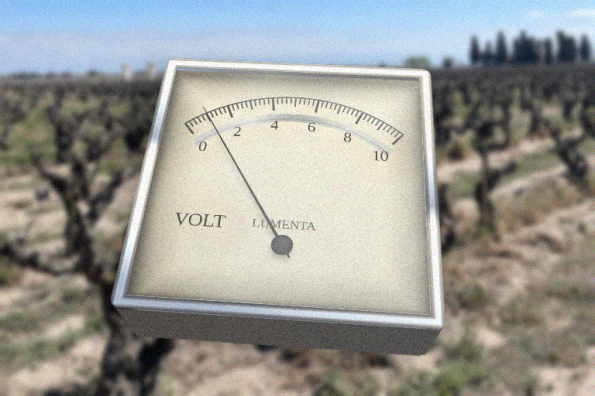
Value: 1 V
